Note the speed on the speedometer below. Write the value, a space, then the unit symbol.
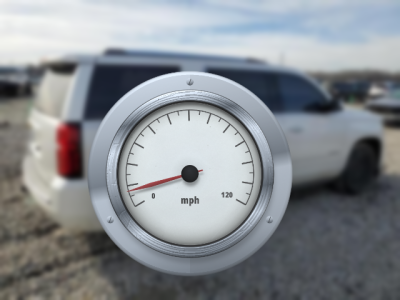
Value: 7.5 mph
